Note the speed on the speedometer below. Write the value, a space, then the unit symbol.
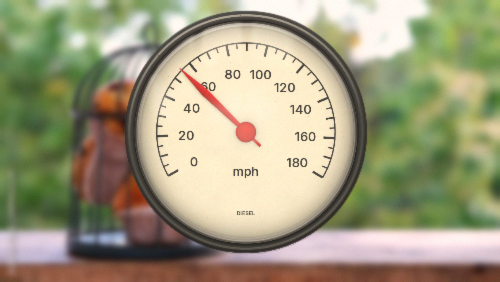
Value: 55 mph
